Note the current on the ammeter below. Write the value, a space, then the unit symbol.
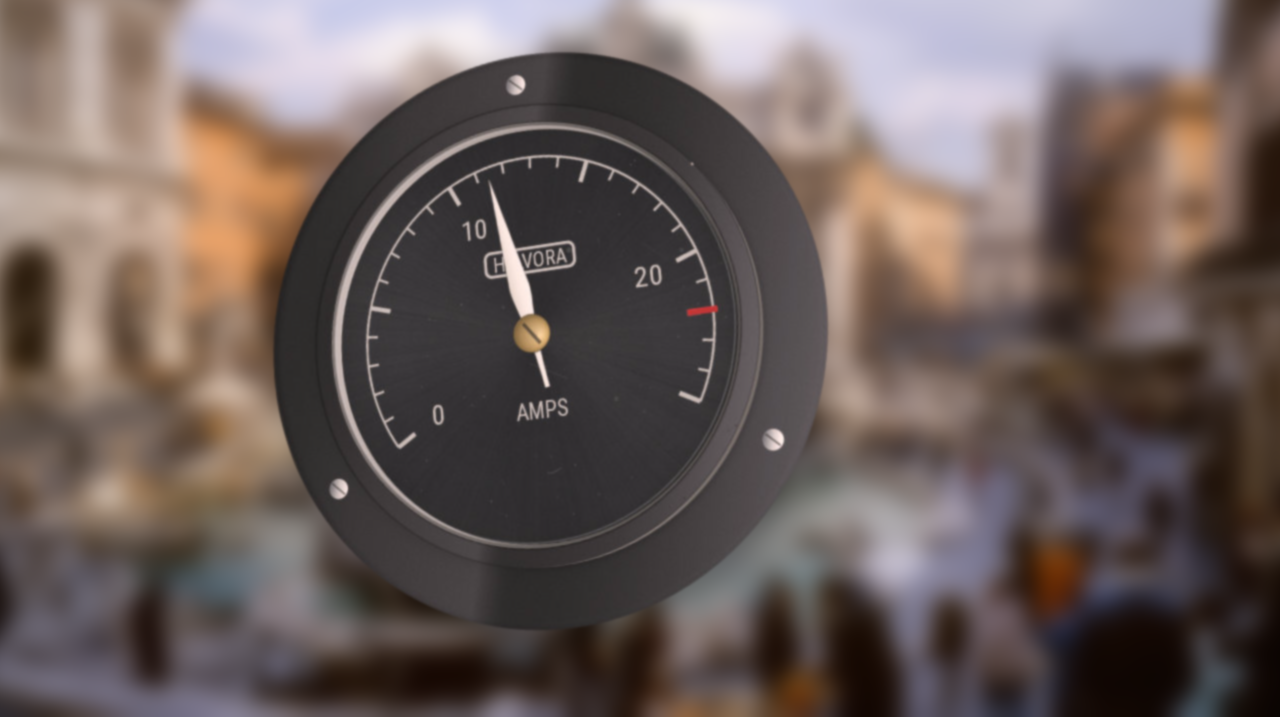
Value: 11.5 A
